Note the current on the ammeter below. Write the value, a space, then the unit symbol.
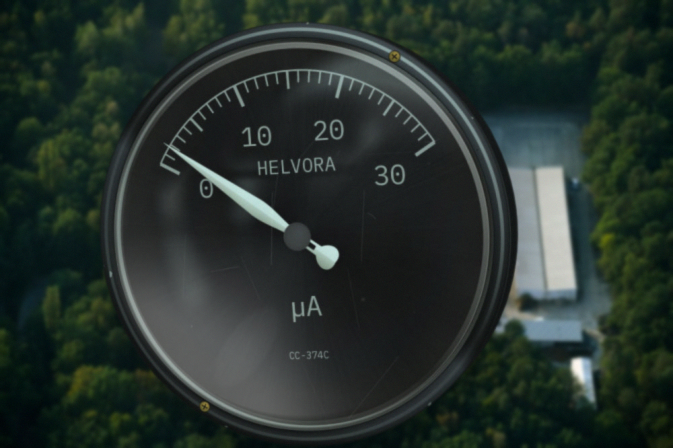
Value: 2 µA
